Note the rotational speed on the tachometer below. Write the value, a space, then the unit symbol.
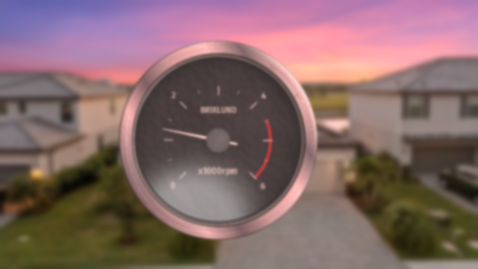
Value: 1250 rpm
